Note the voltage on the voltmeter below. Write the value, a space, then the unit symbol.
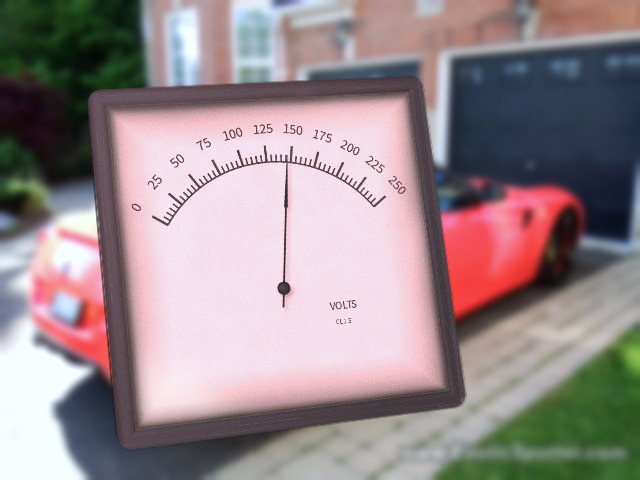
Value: 145 V
